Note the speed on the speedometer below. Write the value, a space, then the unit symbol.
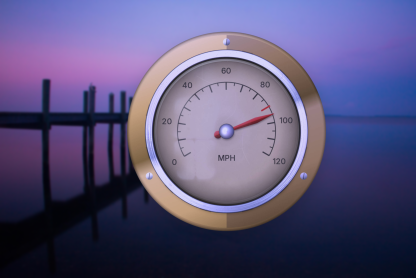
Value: 95 mph
